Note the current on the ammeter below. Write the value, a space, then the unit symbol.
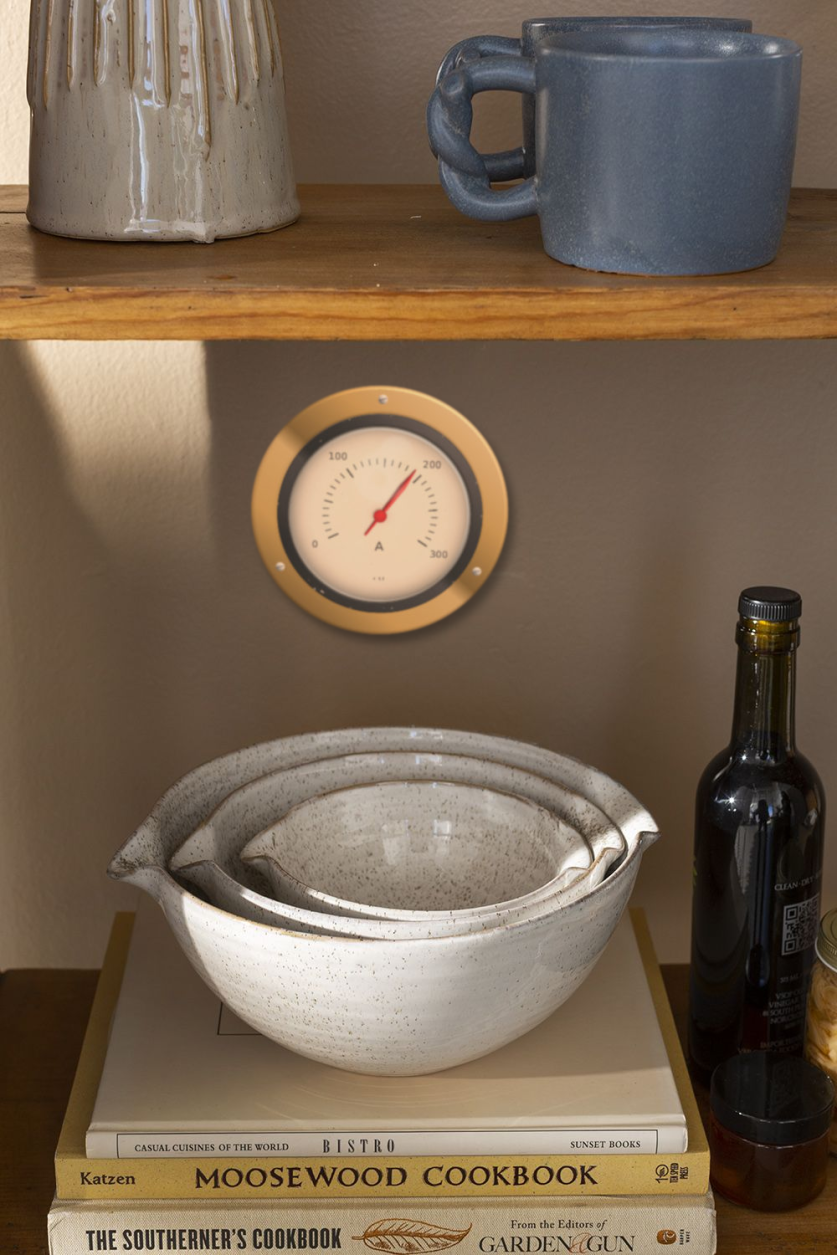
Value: 190 A
